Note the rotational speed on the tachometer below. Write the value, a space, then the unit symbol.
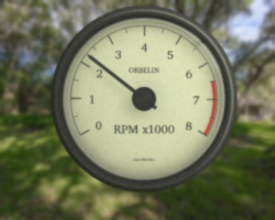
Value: 2250 rpm
